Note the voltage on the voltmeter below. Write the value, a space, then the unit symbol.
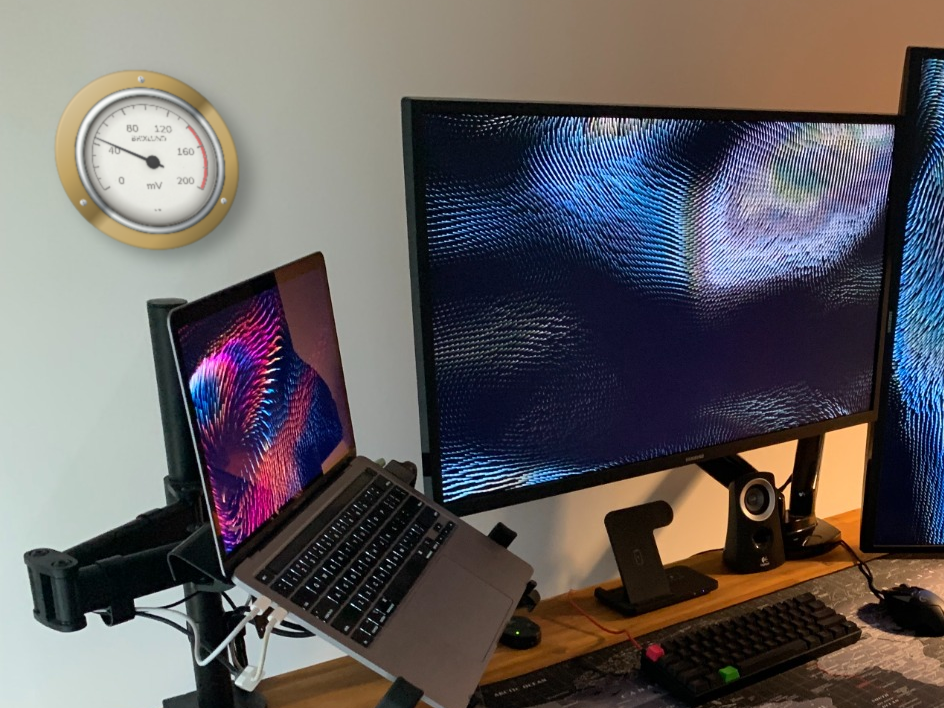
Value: 45 mV
